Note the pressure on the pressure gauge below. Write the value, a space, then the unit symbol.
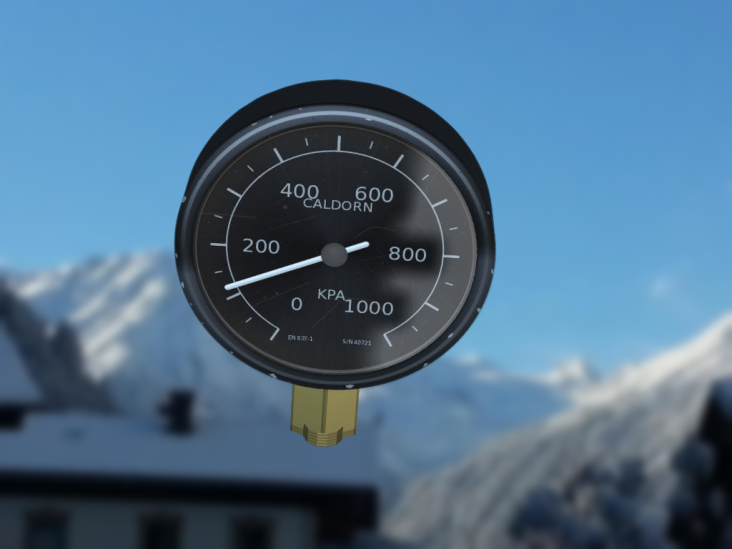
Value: 125 kPa
